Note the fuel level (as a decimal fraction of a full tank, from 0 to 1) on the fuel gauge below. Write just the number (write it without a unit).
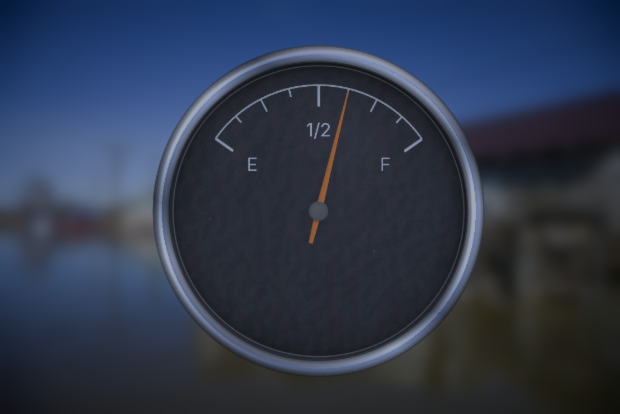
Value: 0.625
